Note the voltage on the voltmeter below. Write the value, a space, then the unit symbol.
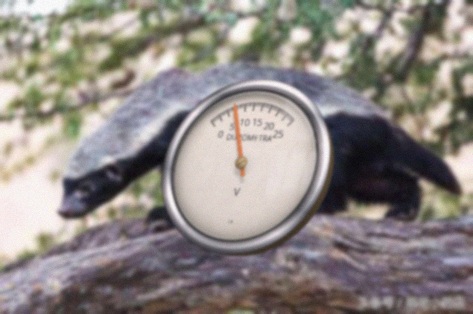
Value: 7.5 V
